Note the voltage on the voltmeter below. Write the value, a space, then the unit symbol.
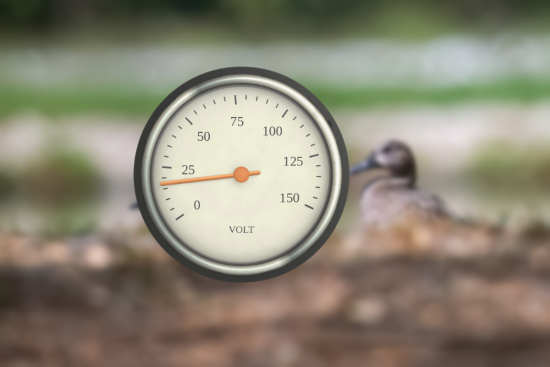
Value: 17.5 V
